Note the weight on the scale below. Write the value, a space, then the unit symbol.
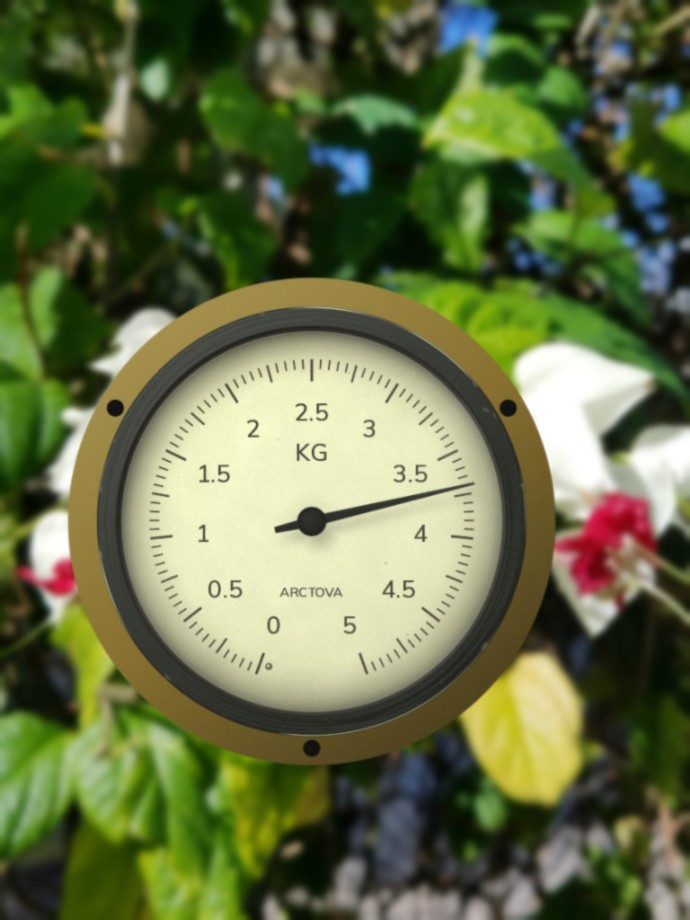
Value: 3.7 kg
